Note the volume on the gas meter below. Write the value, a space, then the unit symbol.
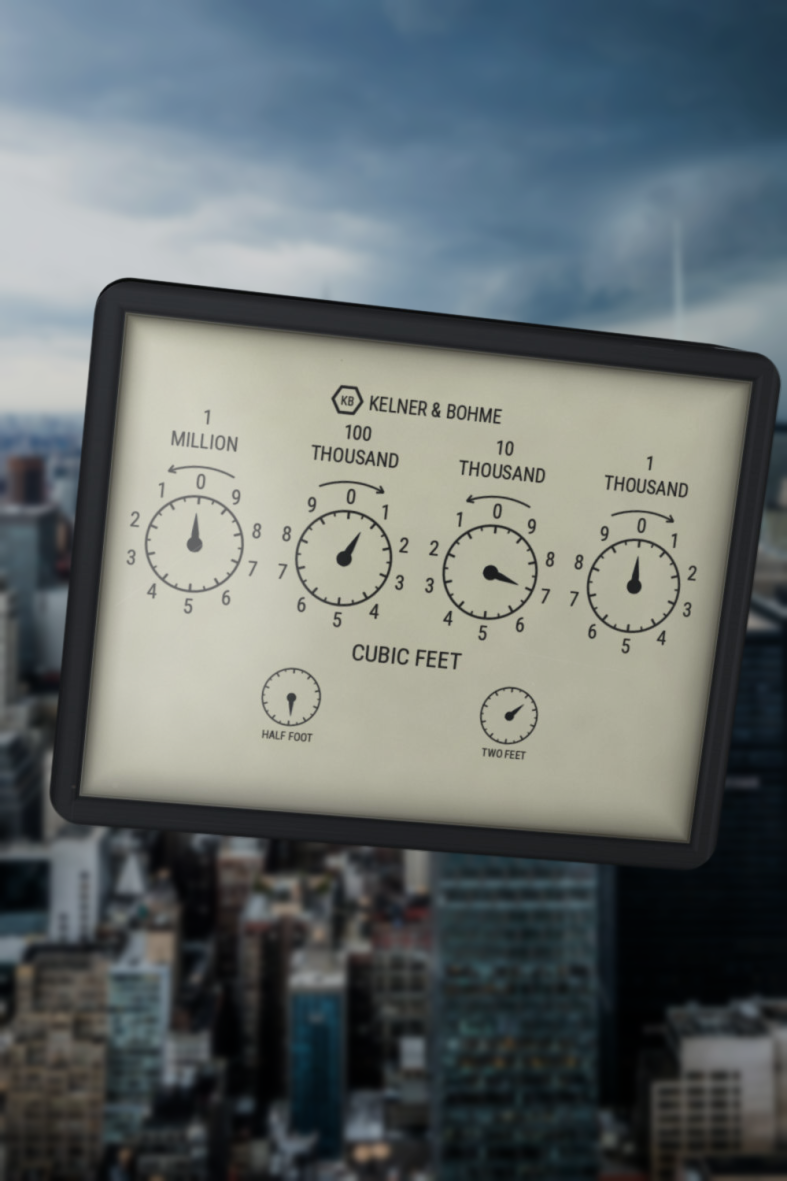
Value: 7000 ft³
